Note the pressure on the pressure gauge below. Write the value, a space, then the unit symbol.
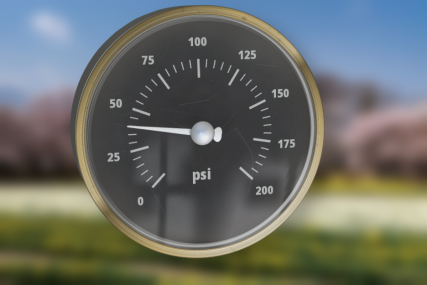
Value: 40 psi
